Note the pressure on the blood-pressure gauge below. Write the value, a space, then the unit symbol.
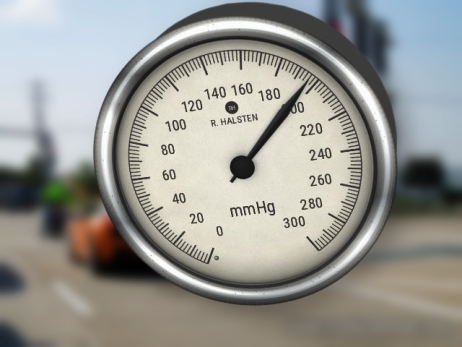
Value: 196 mmHg
